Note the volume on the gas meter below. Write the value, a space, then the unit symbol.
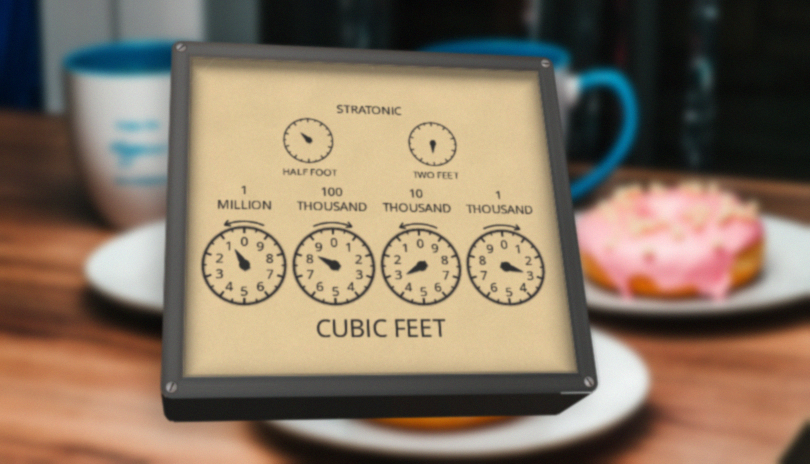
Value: 83300 ft³
